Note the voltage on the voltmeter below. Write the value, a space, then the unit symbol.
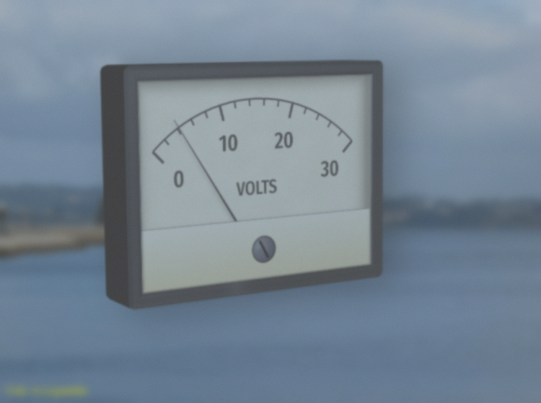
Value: 4 V
